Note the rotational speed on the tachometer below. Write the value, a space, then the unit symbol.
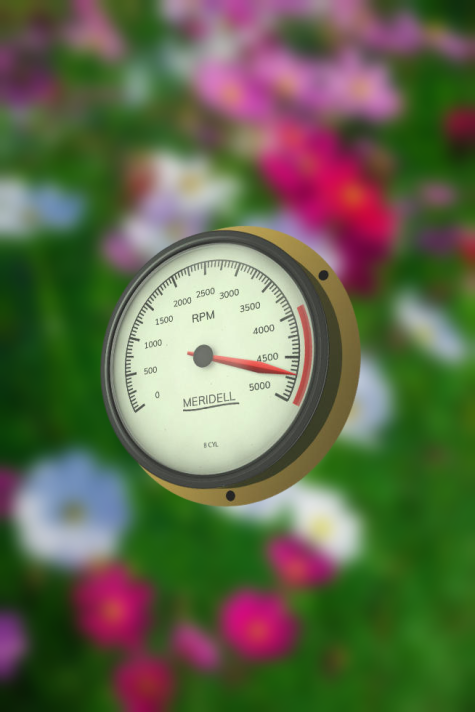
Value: 4700 rpm
